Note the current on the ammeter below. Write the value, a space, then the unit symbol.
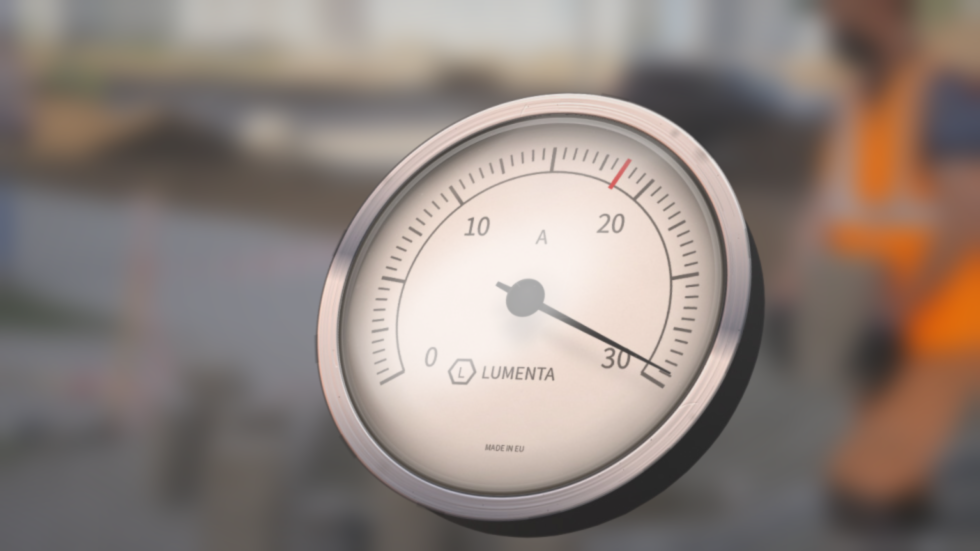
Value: 29.5 A
